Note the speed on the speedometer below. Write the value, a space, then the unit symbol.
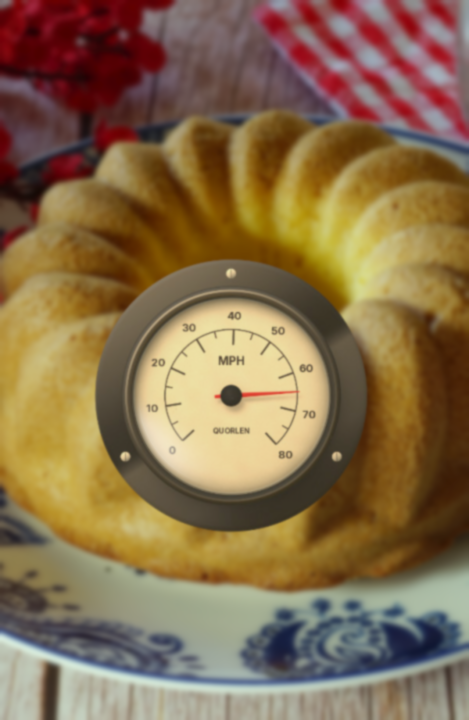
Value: 65 mph
